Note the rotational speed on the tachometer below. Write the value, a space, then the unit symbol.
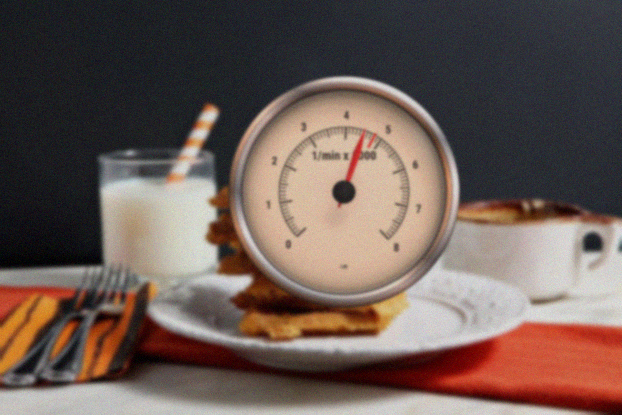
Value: 4500 rpm
